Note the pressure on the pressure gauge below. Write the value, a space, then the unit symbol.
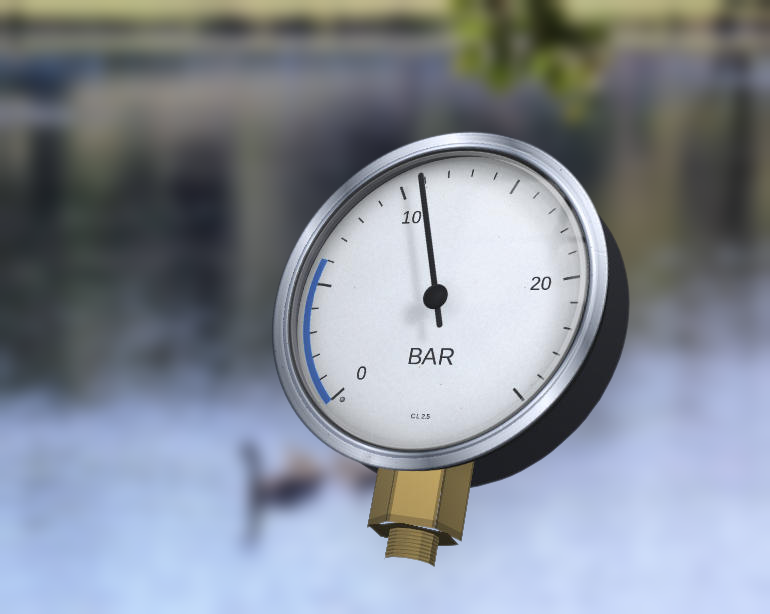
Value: 11 bar
